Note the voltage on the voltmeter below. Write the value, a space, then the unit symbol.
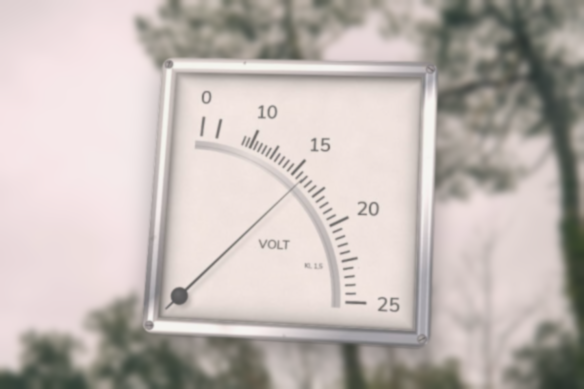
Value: 16 V
